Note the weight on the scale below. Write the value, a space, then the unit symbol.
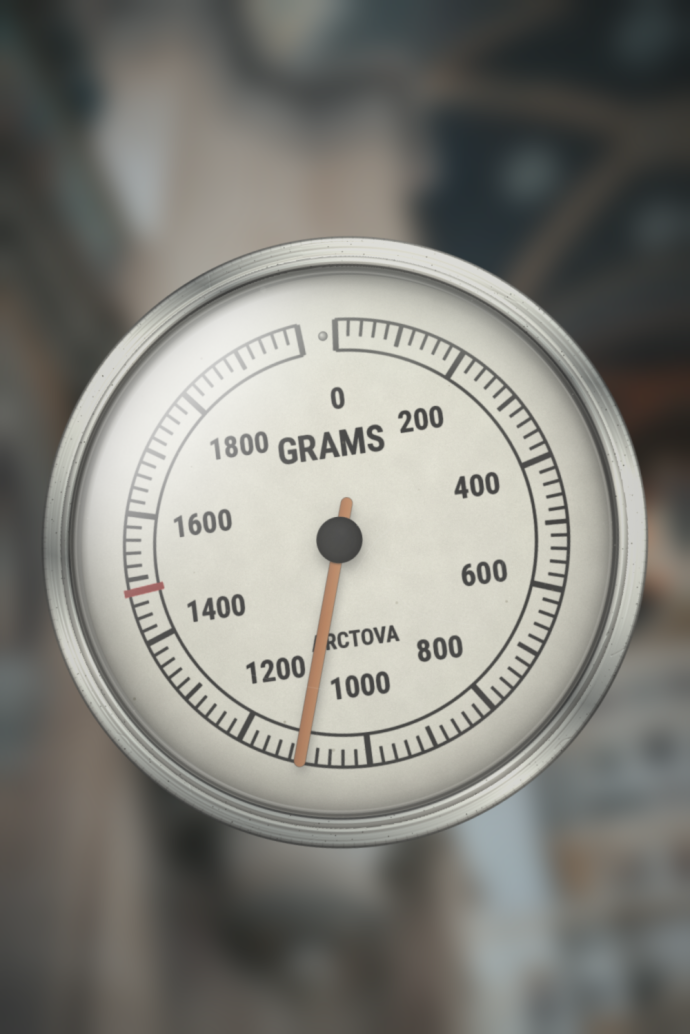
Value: 1100 g
